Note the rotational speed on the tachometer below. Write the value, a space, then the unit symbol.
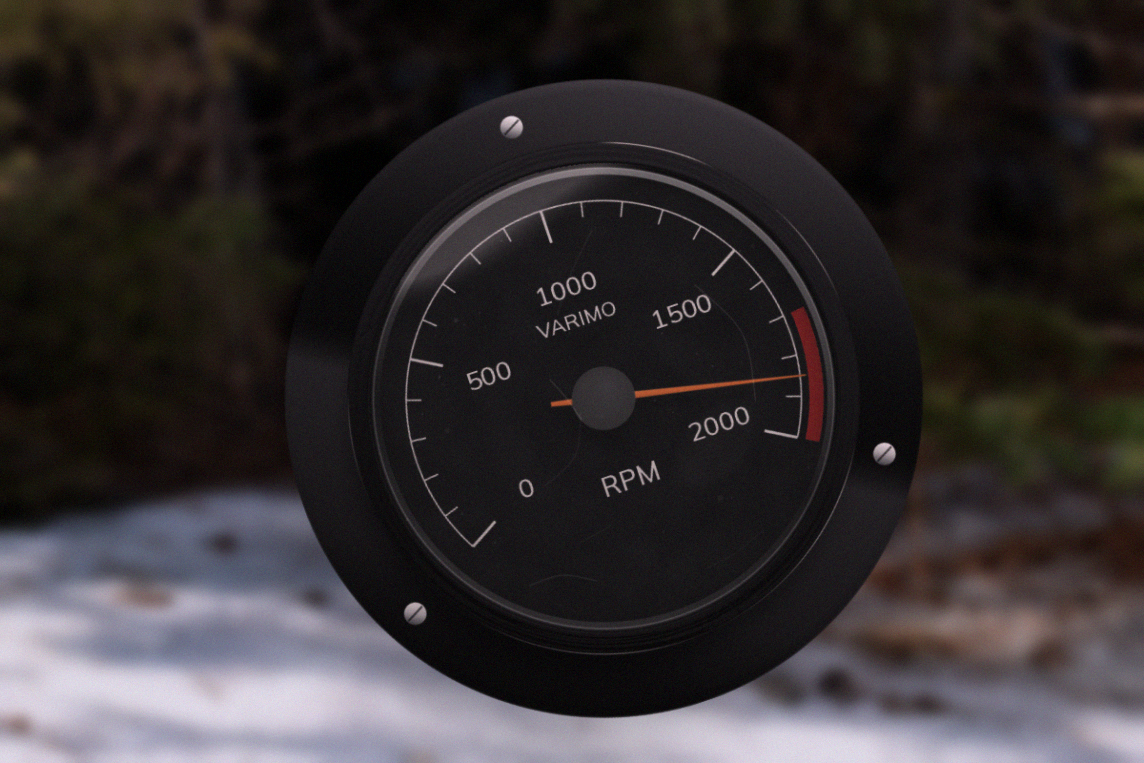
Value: 1850 rpm
